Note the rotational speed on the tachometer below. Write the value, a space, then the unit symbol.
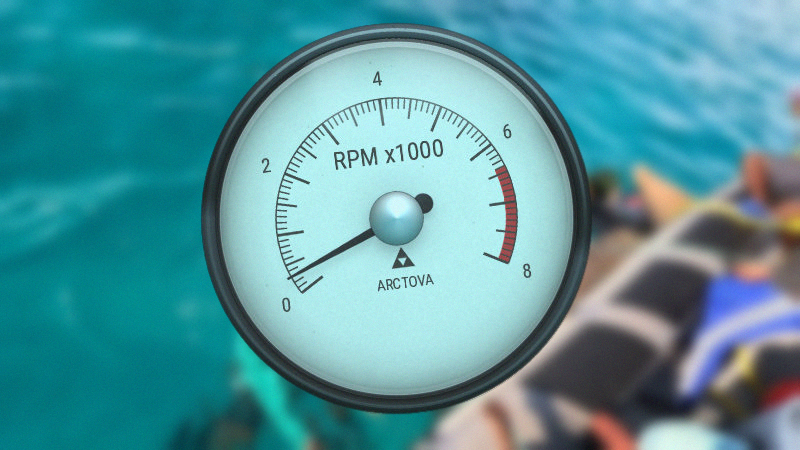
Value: 300 rpm
